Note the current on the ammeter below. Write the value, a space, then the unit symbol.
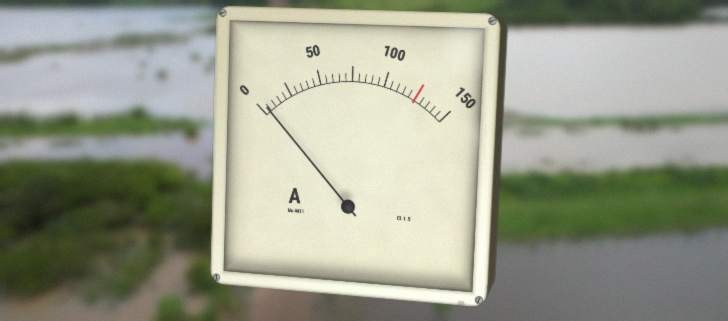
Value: 5 A
